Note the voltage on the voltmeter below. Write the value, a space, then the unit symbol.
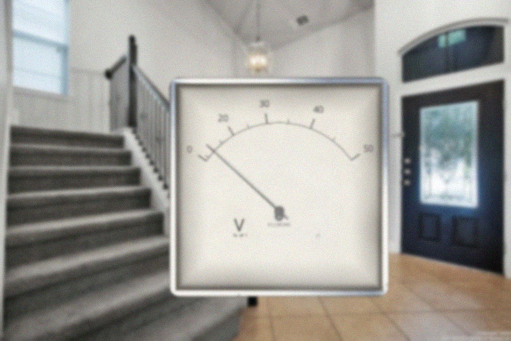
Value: 10 V
